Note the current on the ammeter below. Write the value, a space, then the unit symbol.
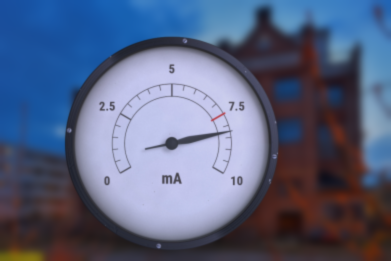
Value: 8.25 mA
